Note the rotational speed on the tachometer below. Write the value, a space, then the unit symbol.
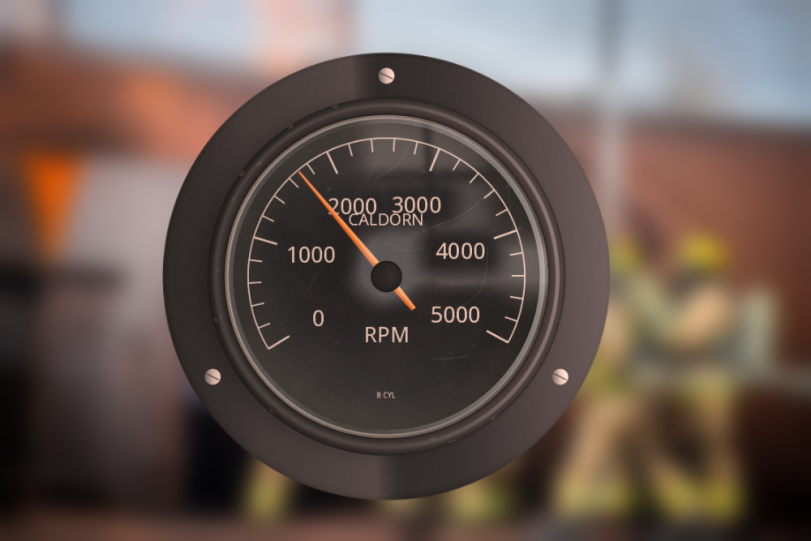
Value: 1700 rpm
